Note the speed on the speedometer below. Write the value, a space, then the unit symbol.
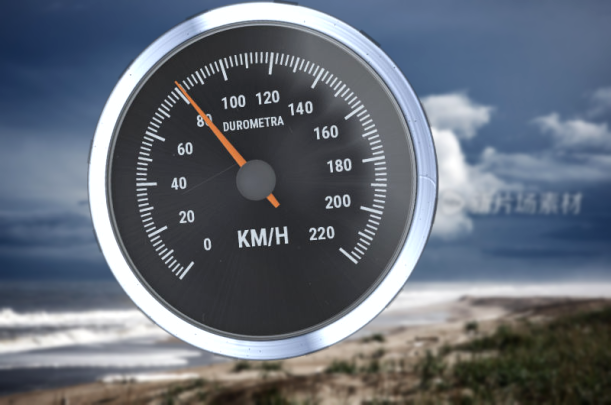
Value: 82 km/h
